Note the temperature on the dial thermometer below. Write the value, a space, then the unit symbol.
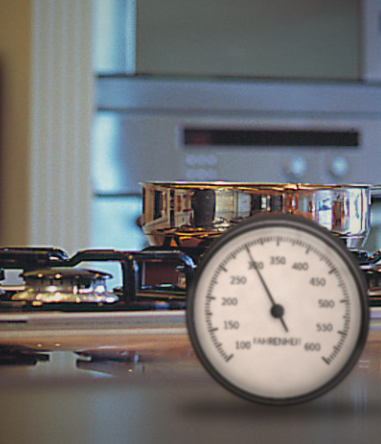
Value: 300 °F
